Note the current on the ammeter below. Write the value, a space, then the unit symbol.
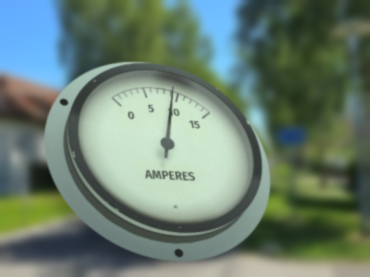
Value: 9 A
